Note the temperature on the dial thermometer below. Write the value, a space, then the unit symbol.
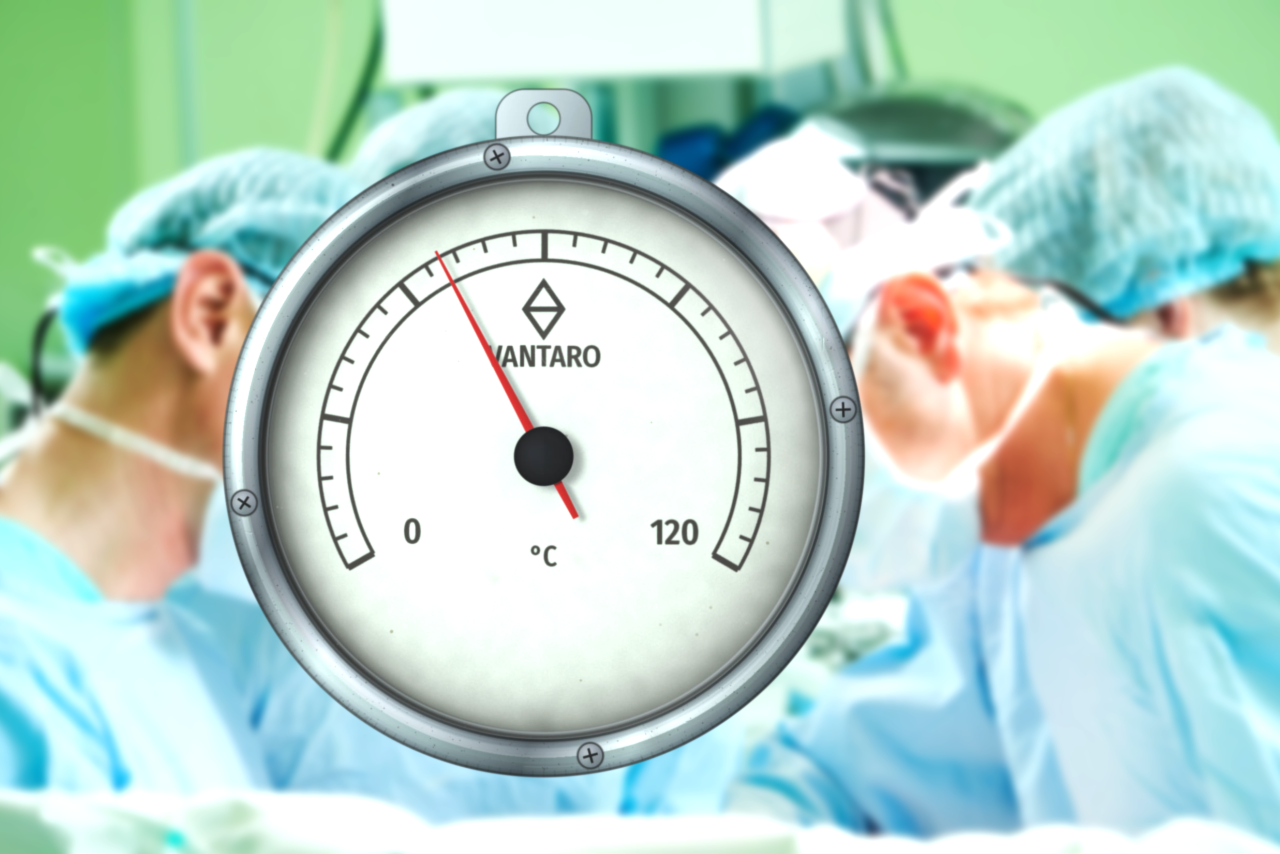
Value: 46 °C
